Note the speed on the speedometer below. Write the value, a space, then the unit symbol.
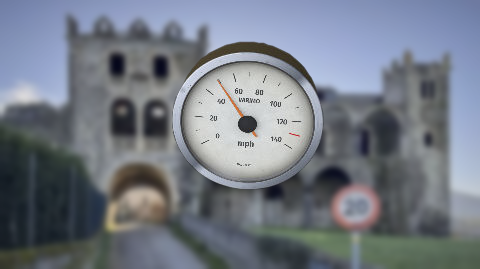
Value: 50 mph
